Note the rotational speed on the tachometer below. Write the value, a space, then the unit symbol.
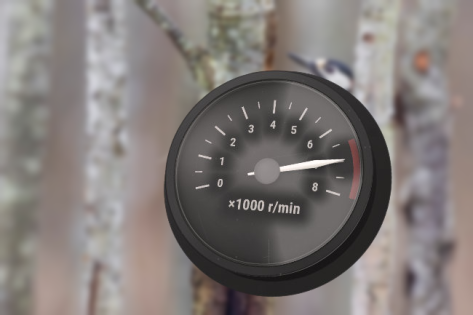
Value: 7000 rpm
